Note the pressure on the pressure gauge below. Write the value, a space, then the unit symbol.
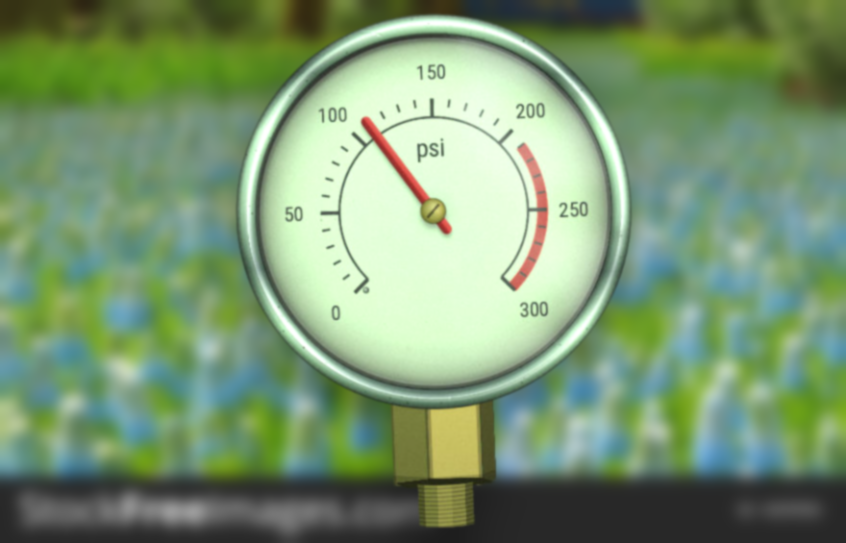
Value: 110 psi
